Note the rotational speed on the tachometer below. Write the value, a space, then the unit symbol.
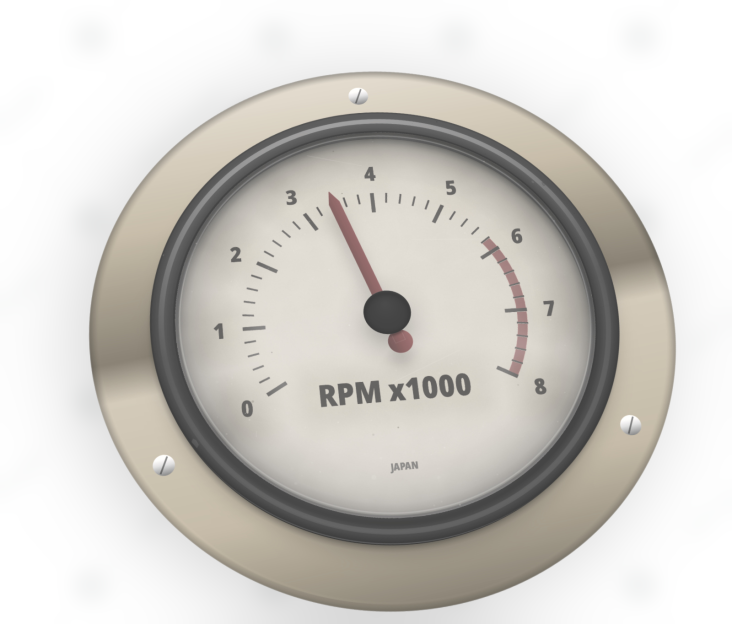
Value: 3400 rpm
